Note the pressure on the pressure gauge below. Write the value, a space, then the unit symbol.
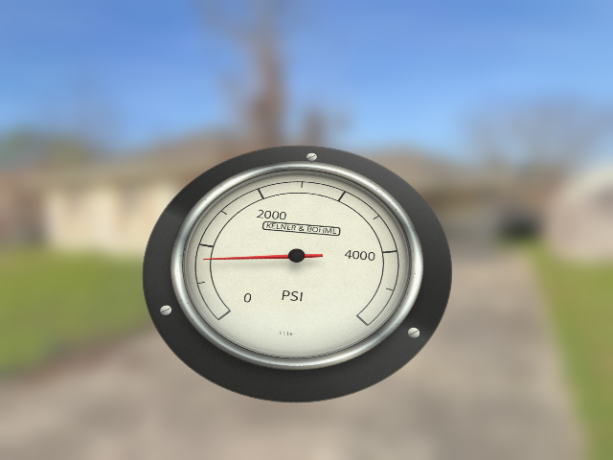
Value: 750 psi
